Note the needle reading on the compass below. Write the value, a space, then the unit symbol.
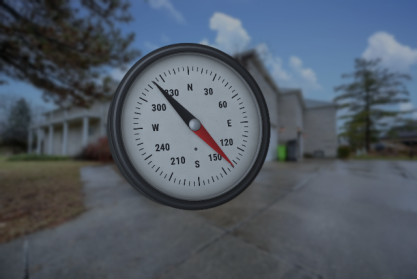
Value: 140 °
